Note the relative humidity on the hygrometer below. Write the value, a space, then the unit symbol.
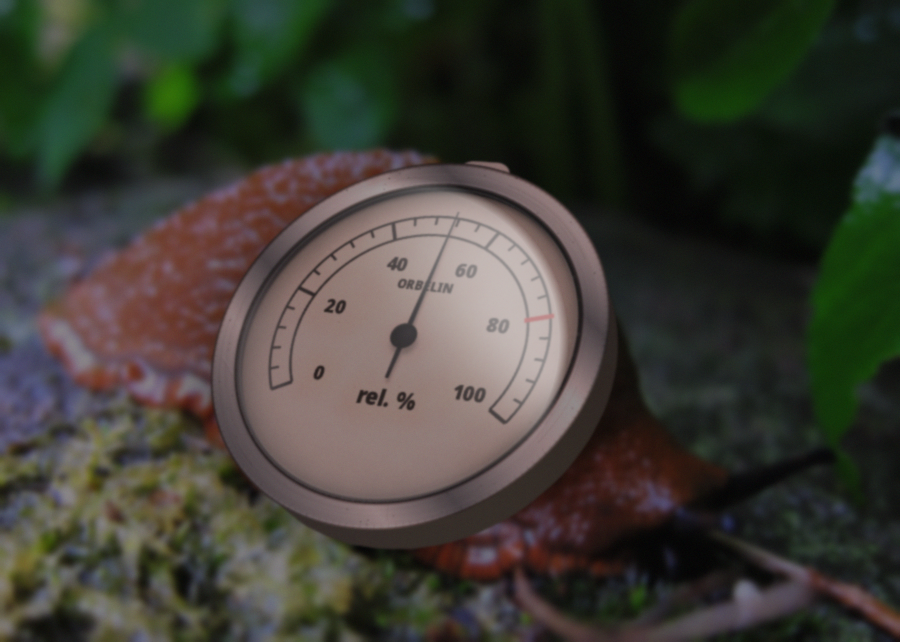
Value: 52 %
